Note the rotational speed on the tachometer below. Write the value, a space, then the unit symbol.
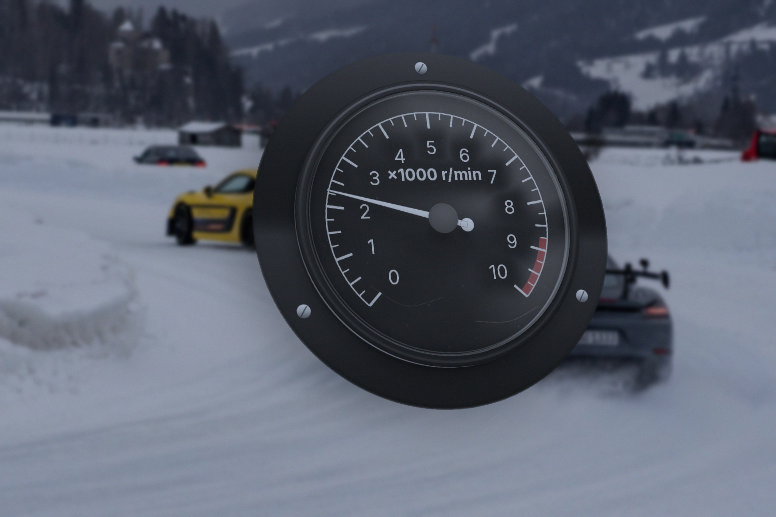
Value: 2250 rpm
